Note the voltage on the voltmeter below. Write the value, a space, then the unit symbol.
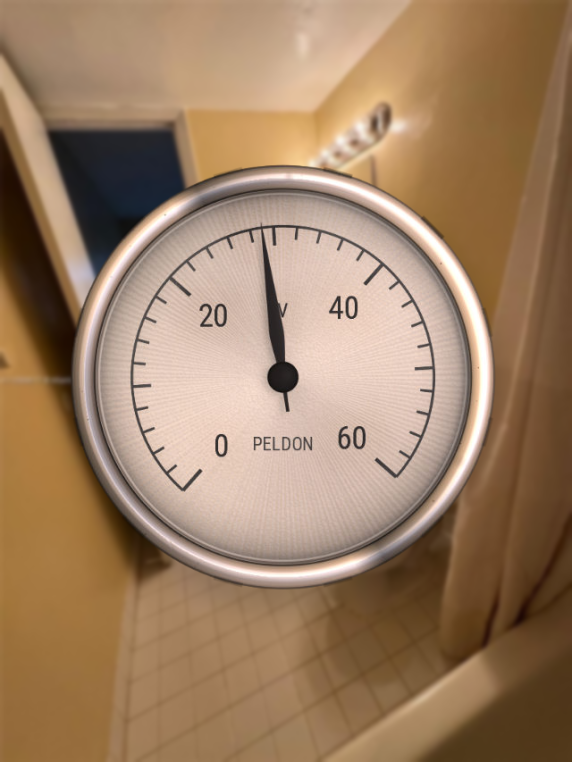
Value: 29 V
